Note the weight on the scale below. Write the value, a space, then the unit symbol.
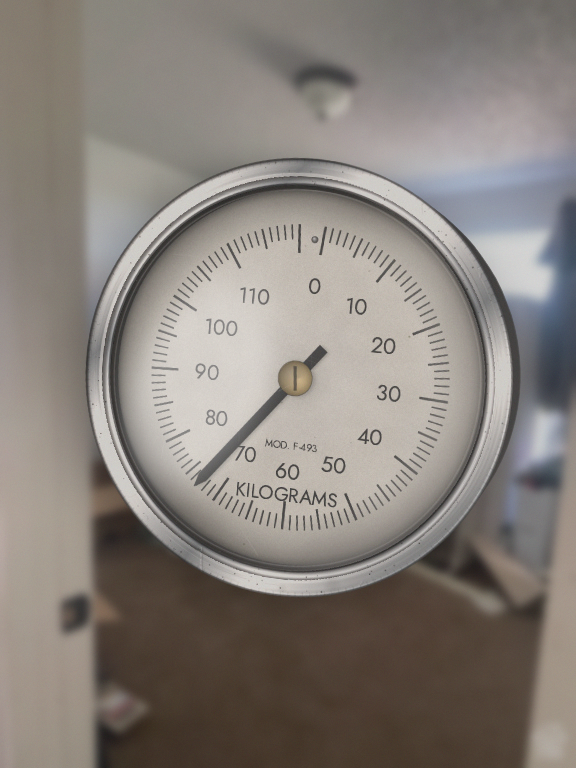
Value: 73 kg
